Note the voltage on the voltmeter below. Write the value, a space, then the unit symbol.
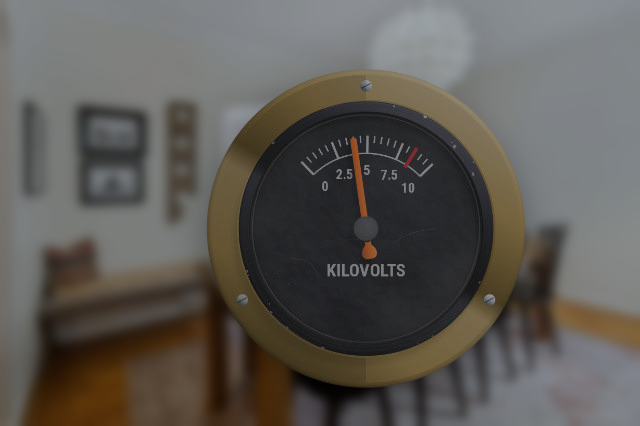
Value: 4 kV
